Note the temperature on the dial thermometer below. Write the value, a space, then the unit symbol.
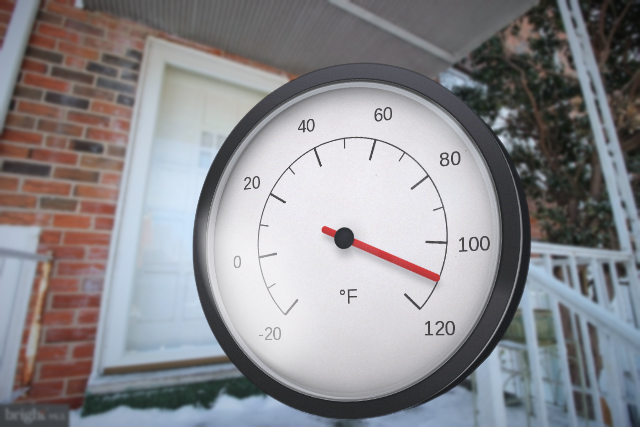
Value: 110 °F
